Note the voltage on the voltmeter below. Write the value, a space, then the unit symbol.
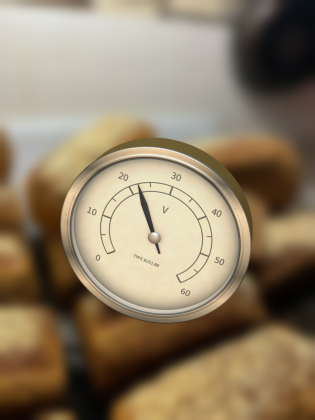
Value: 22.5 V
